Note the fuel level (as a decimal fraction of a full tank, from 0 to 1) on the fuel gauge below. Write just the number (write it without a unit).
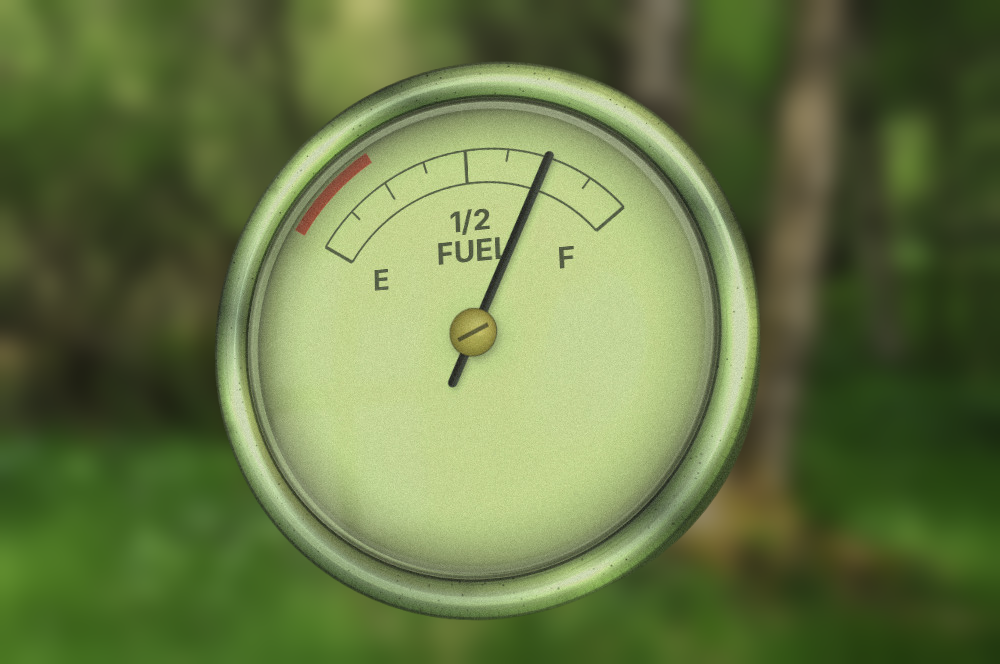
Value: 0.75
